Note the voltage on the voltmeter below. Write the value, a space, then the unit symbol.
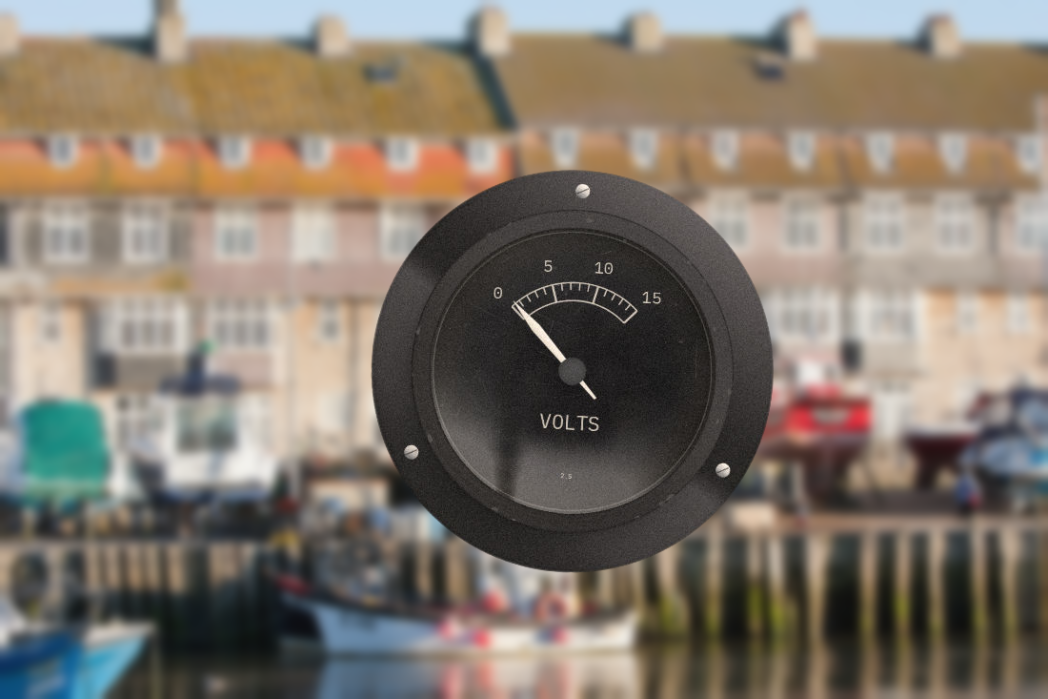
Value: 0.5 V
